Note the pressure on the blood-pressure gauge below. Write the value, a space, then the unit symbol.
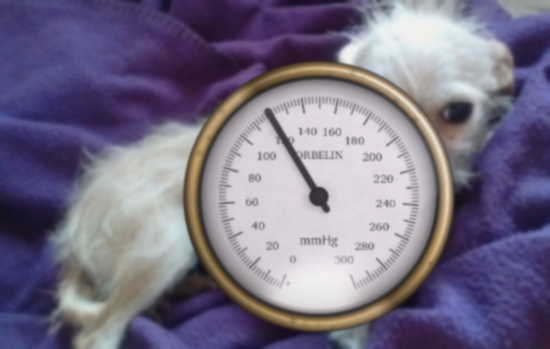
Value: 120 mmHg
